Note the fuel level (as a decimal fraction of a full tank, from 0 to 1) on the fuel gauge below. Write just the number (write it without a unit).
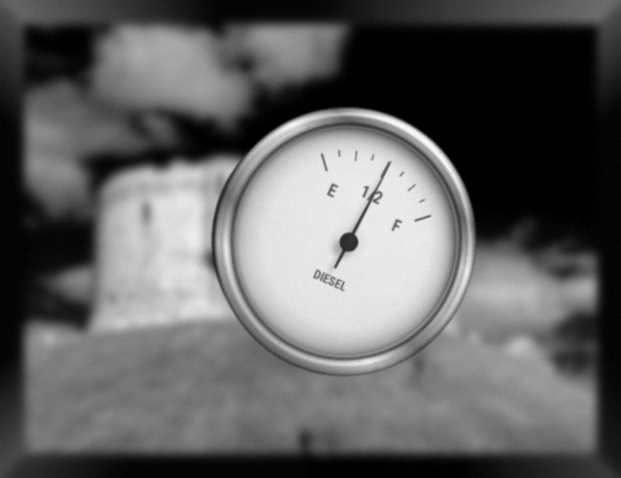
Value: 0.5
